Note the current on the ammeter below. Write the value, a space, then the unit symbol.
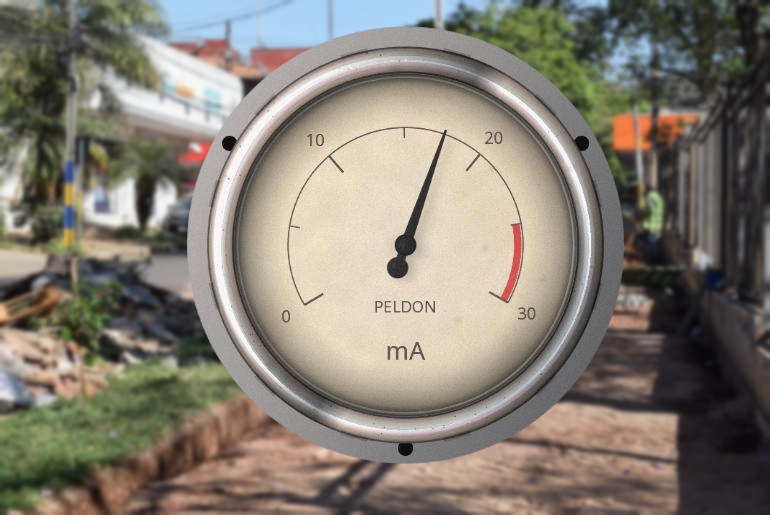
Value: 17.5 mA
